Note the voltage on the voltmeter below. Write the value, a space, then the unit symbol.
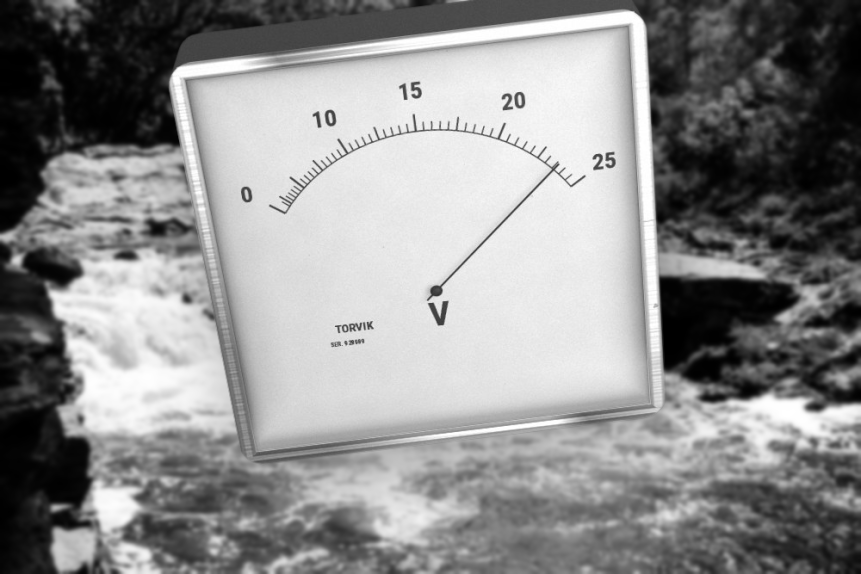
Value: 23.5 V
